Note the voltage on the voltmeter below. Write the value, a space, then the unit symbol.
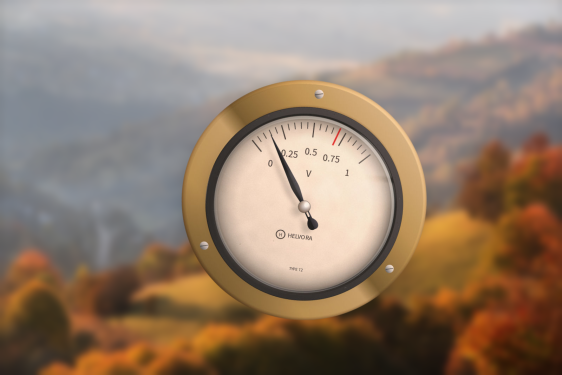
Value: 0.15 V
